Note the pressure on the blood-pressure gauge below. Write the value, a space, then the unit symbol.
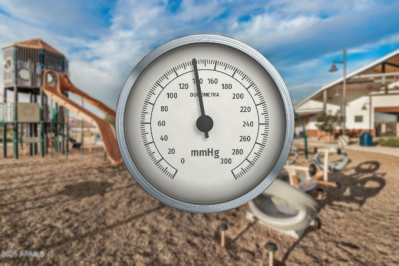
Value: 140 mmHg
